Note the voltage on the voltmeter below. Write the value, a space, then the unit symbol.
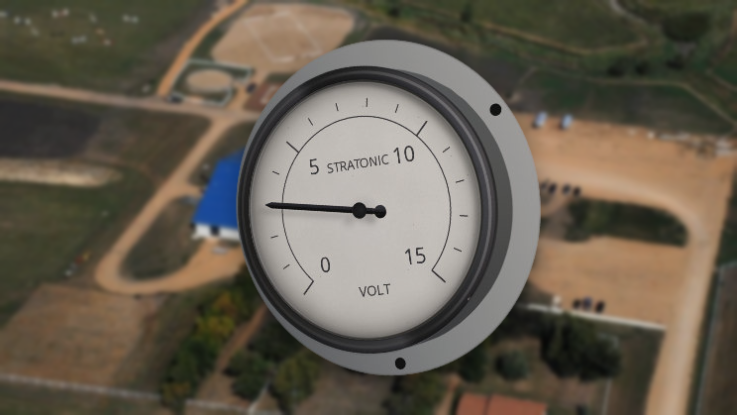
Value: 3 V
